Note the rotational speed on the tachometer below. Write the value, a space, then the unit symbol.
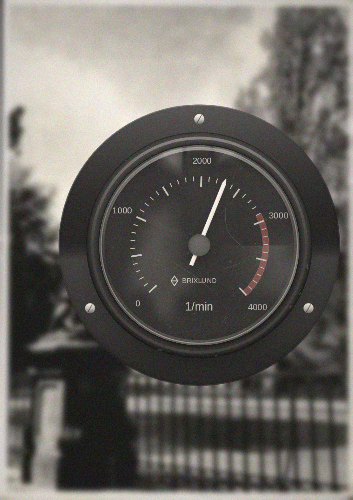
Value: 2300 rpm
